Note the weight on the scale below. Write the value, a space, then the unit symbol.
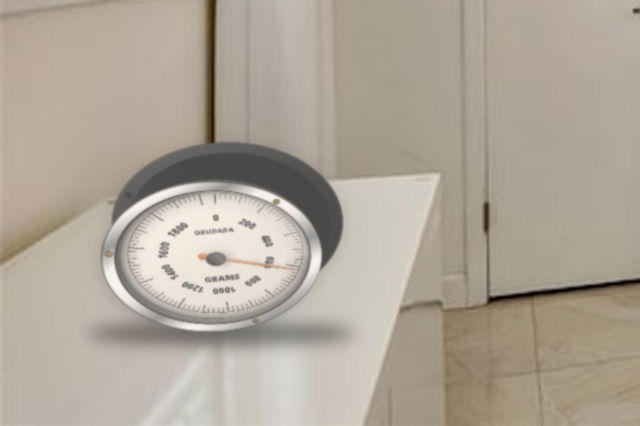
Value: 600 g
